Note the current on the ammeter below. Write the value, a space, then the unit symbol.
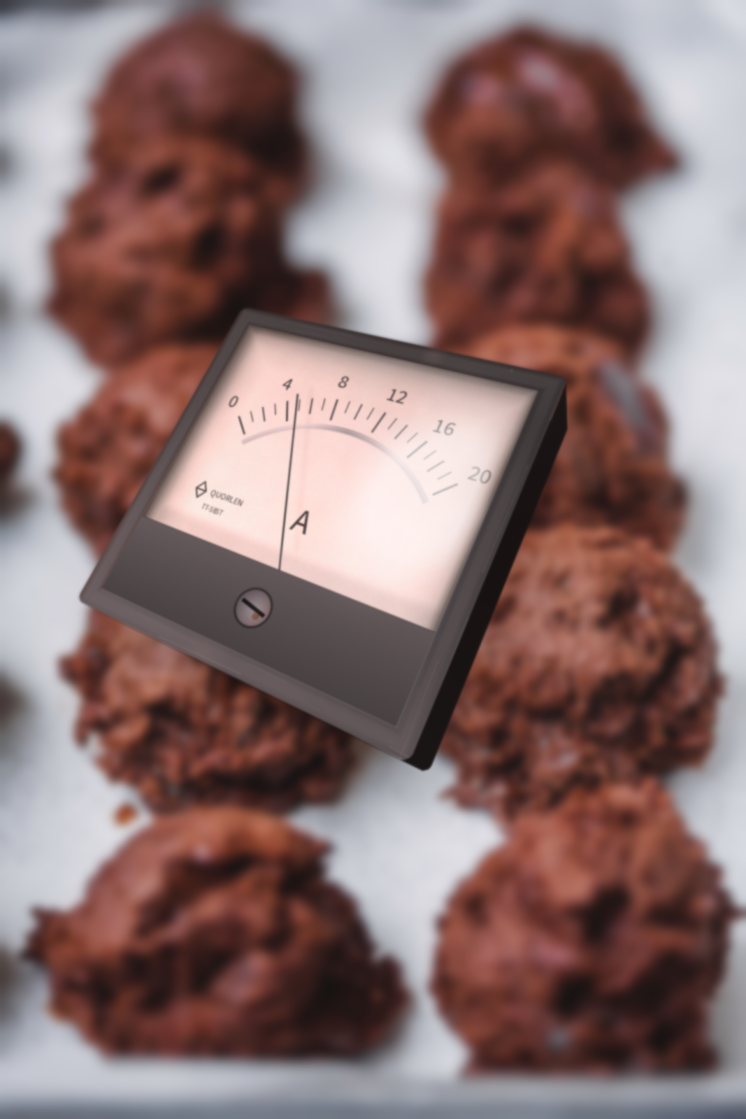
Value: 5 A
